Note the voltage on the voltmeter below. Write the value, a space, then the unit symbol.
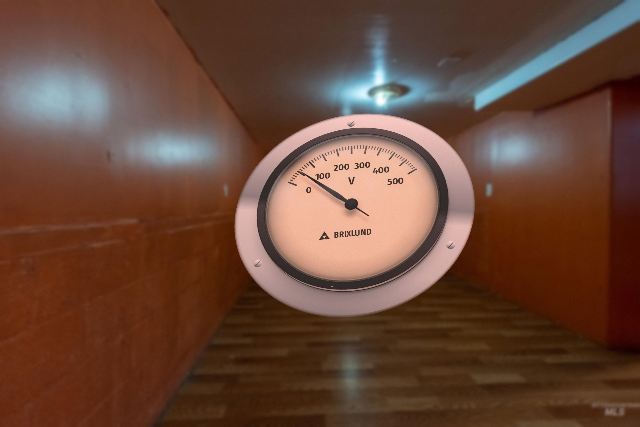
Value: 50 V
